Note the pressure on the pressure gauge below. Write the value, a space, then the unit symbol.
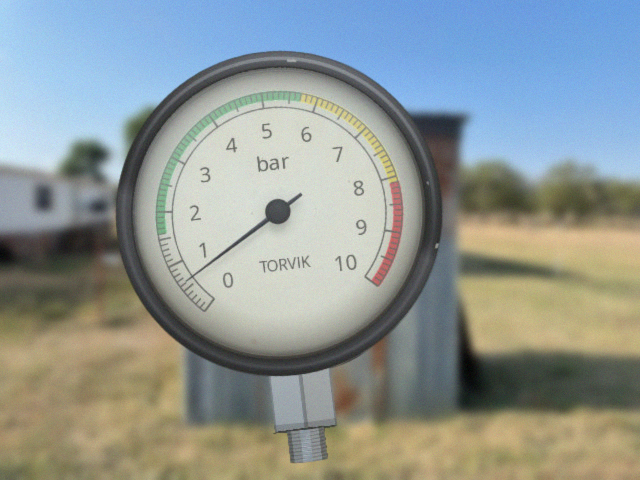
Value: 0.6 bar
